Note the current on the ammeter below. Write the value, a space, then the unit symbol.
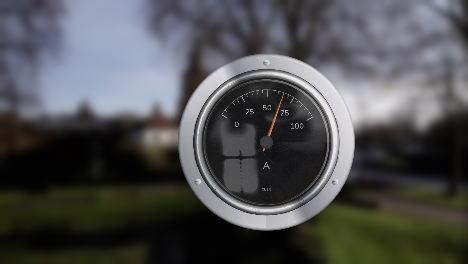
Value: 65 A
